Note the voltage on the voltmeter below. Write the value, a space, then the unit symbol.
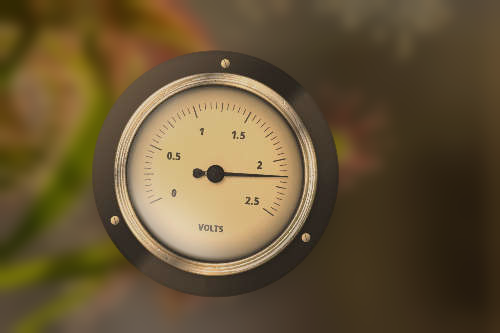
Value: 2.15 V
